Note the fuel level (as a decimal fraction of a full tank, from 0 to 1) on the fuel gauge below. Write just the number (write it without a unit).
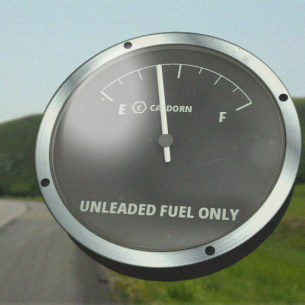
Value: 0.375
